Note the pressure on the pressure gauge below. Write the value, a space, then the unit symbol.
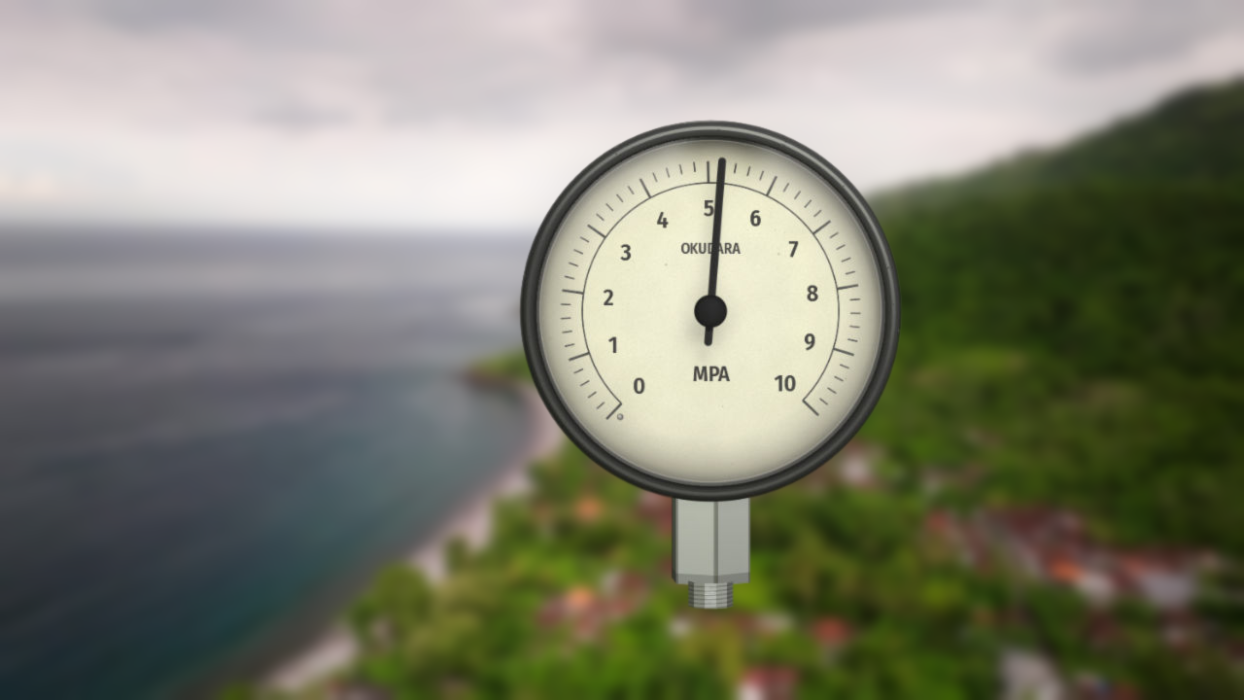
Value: 5.2 MPa
